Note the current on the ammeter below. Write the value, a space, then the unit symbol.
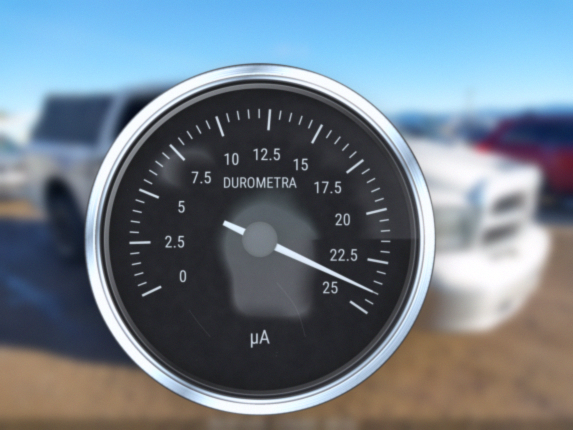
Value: 24 µA
